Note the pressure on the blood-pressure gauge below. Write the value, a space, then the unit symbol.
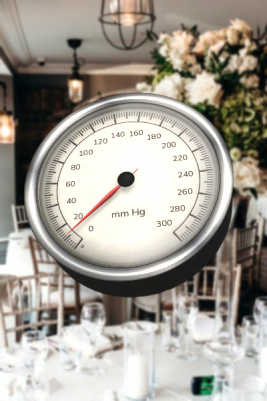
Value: 10 mmHg
